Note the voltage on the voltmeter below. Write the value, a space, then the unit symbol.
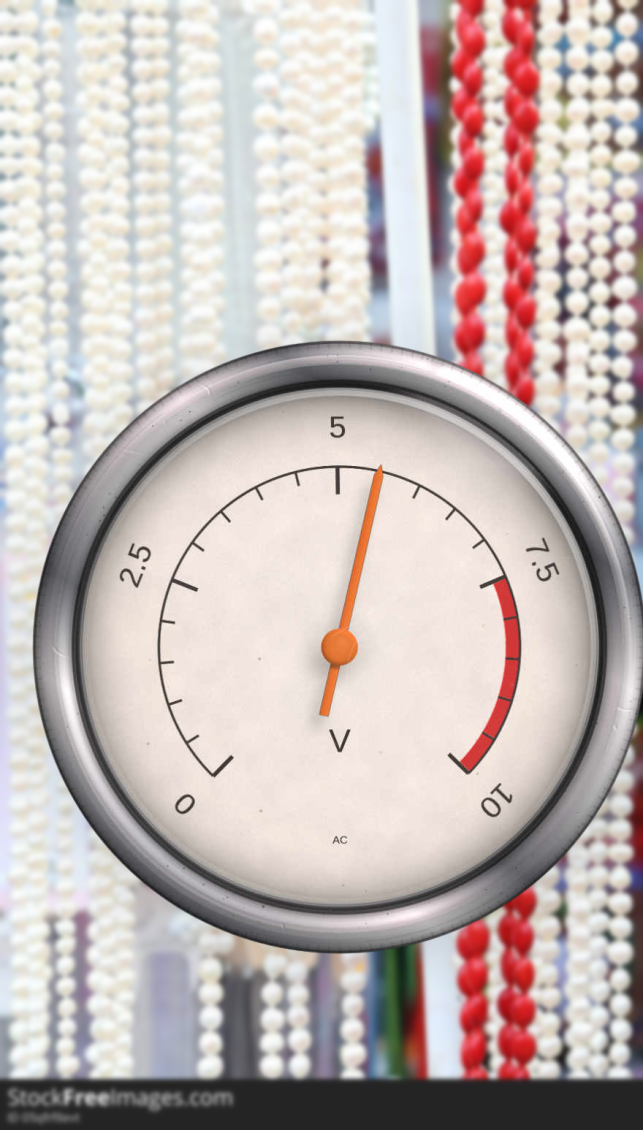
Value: 5.5 V
